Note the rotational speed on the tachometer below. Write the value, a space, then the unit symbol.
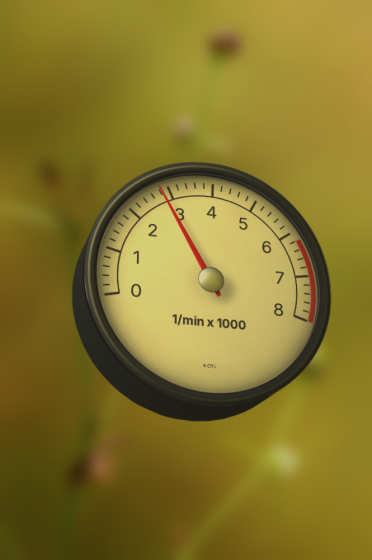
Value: 2800 rpm
